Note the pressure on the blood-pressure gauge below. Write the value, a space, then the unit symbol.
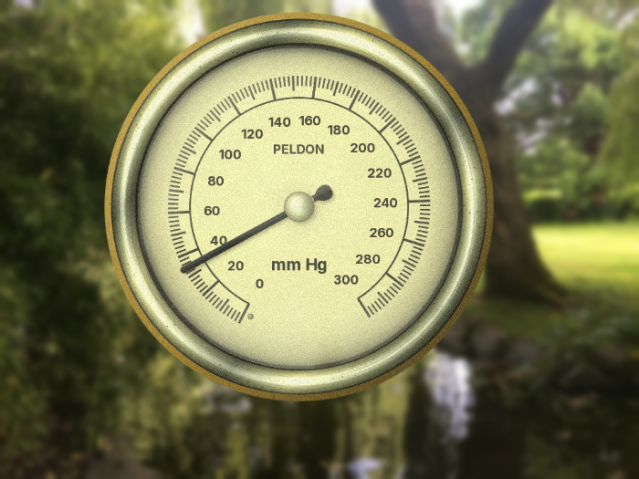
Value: 34 mmHg
